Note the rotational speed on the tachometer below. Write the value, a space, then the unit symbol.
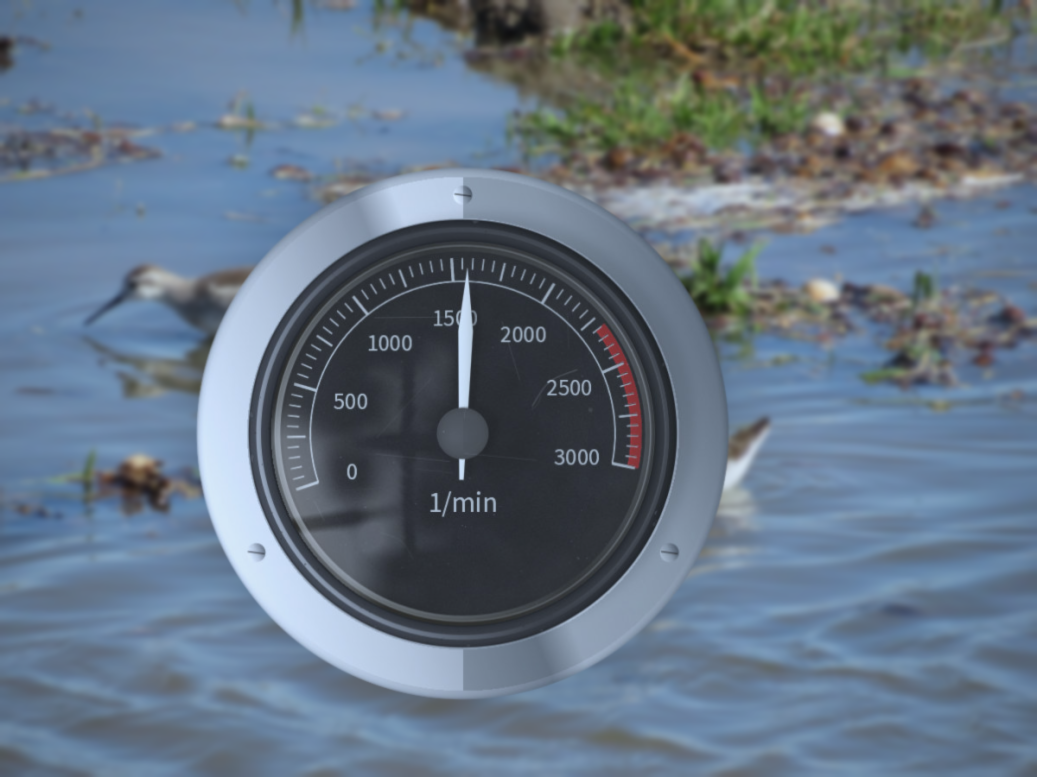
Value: 1575 rpm
